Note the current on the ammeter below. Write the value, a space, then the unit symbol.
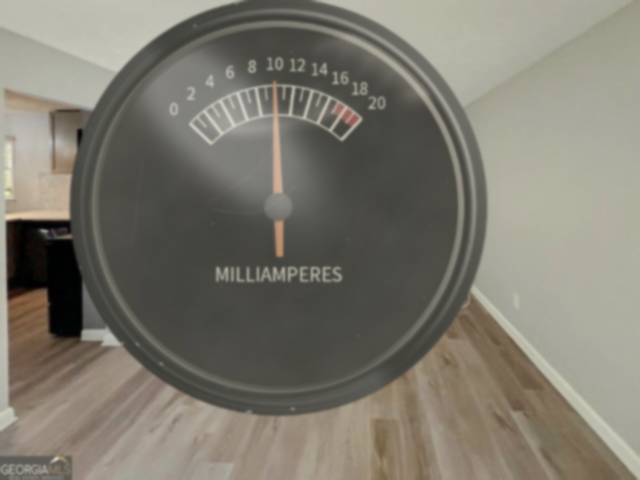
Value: 10 mA
